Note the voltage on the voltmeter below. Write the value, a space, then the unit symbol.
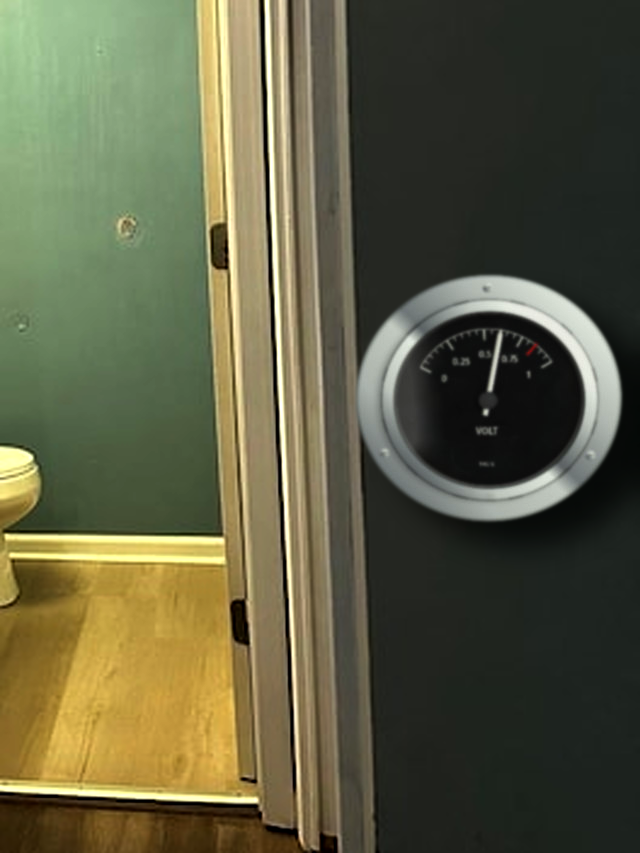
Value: 0.6 V
